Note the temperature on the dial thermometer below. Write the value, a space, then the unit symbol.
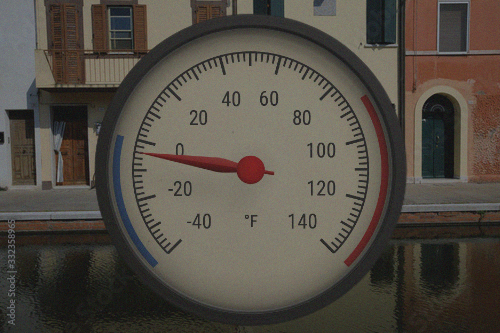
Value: -4 °F
